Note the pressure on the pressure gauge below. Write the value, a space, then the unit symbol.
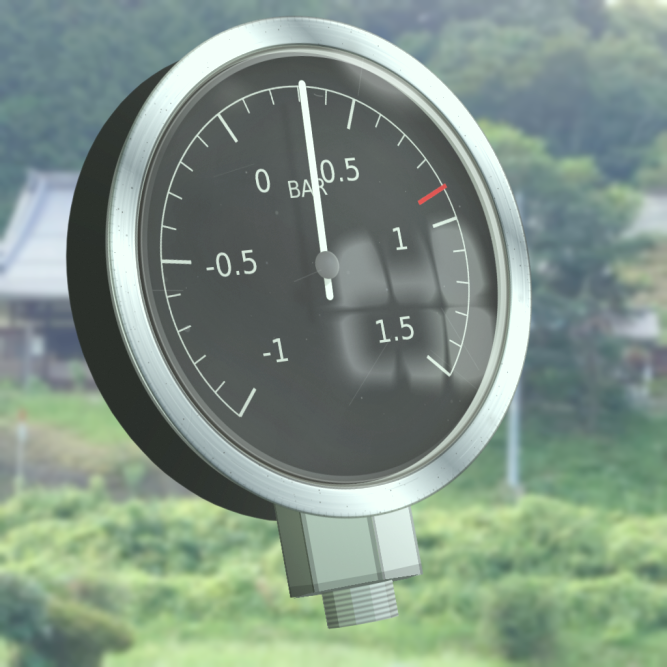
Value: 0.3 bar
